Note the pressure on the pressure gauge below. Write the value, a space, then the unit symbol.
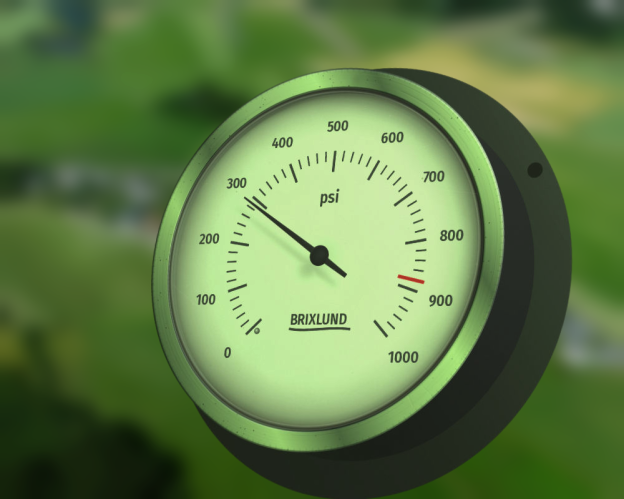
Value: 290 psi
